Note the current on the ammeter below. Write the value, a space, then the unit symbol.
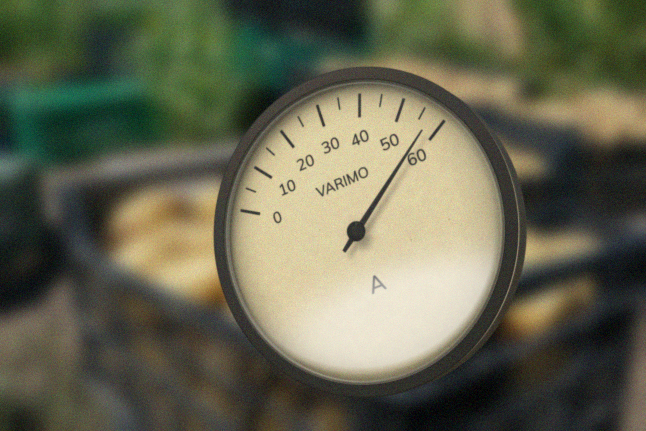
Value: 57.5 A
